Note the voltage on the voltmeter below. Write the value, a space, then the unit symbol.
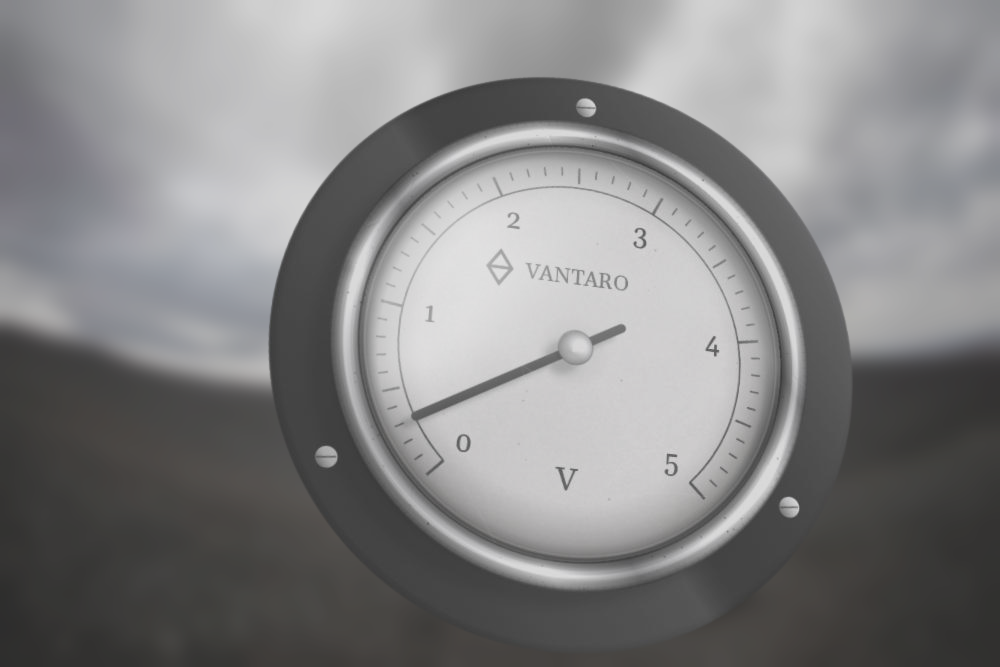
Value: 0.3 V
